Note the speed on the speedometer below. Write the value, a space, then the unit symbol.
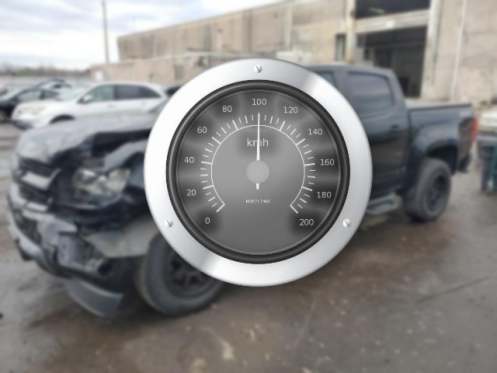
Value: 100 km/h
